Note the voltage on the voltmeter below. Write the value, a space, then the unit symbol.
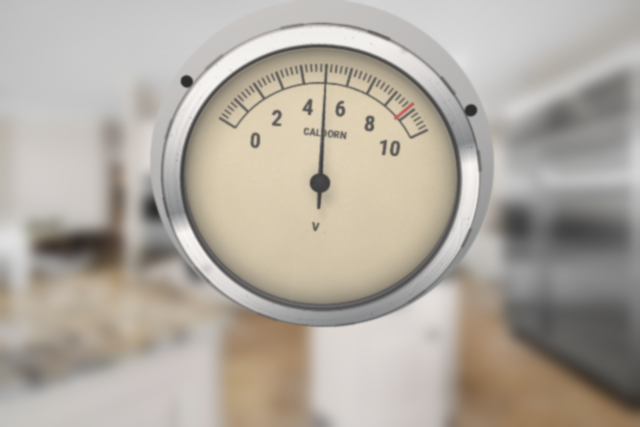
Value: 5 V
